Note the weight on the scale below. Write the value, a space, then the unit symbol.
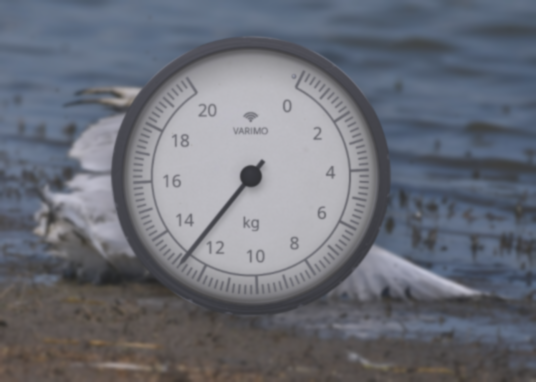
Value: 12.8 kg
